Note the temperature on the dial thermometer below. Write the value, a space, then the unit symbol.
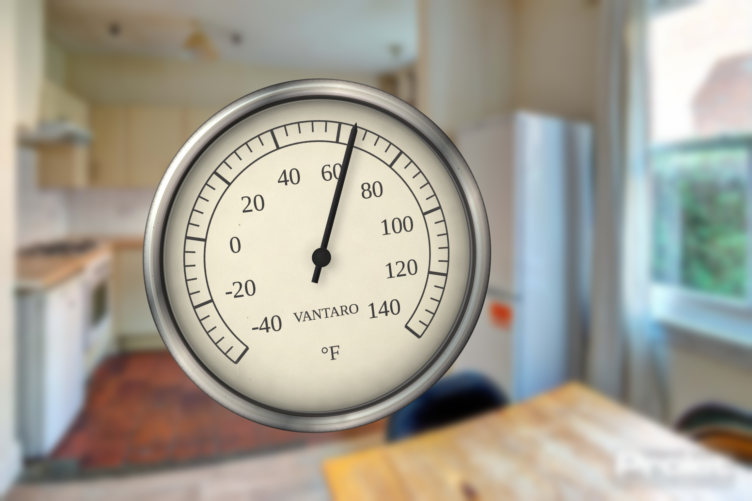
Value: 64 °F
